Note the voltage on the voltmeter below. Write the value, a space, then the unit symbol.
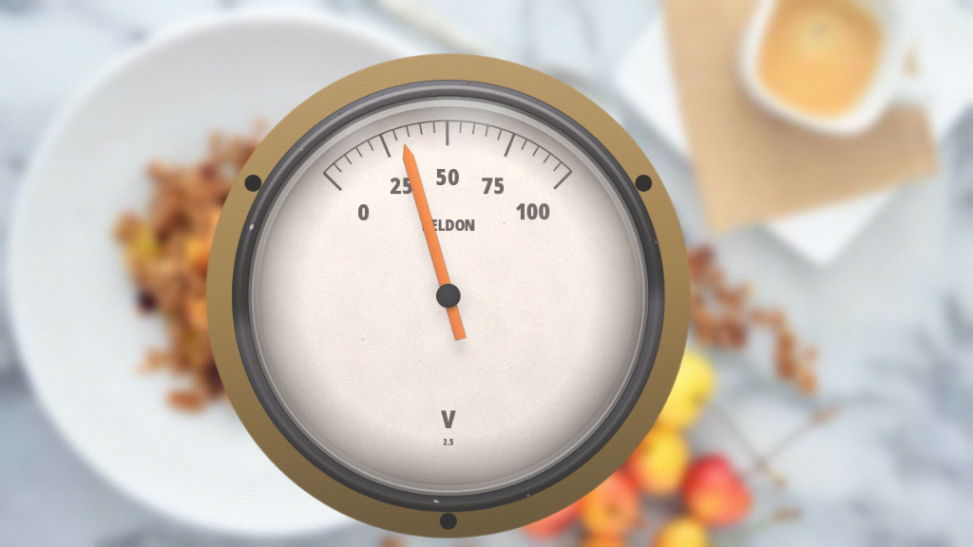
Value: 32.5 V
